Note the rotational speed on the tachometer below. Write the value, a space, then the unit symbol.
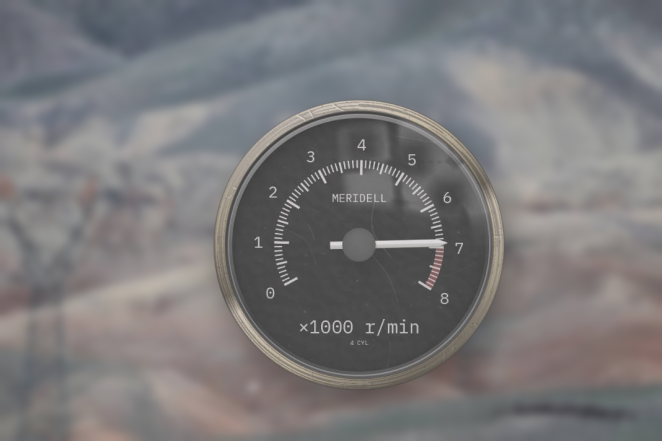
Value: 6900 rpm
